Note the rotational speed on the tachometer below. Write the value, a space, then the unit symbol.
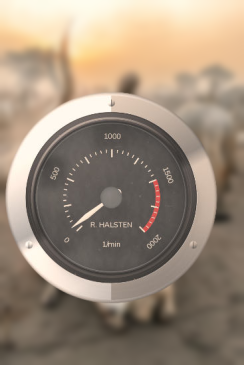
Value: 50 rpm
